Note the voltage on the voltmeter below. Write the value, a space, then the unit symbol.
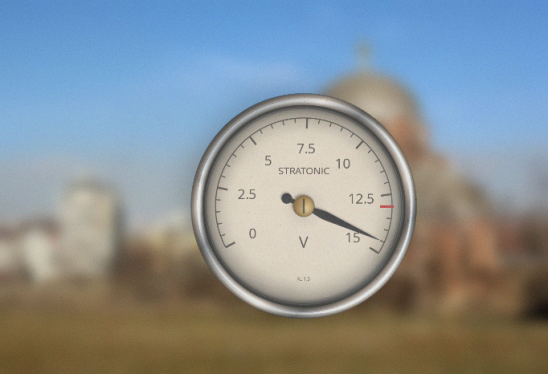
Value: 14.5 V
